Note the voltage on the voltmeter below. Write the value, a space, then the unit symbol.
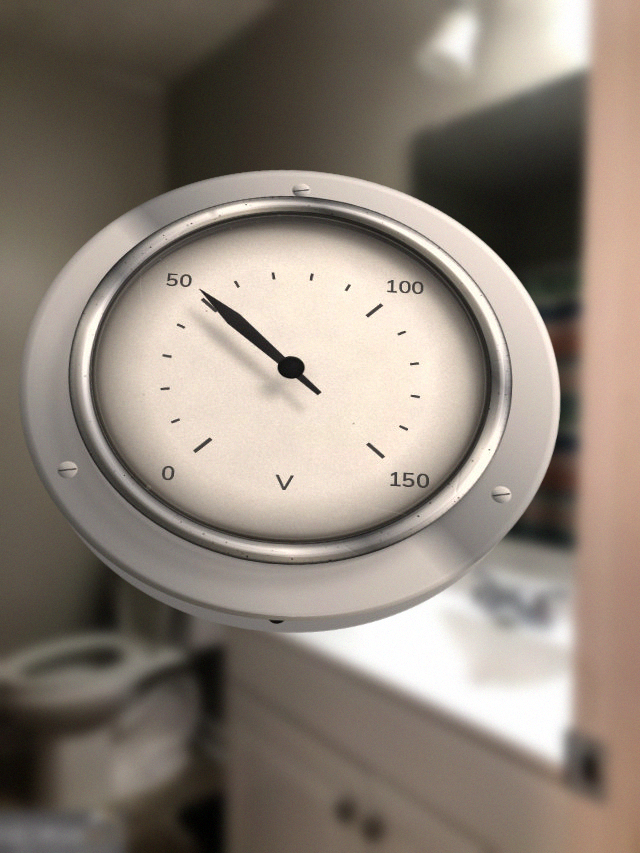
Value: 50 V
